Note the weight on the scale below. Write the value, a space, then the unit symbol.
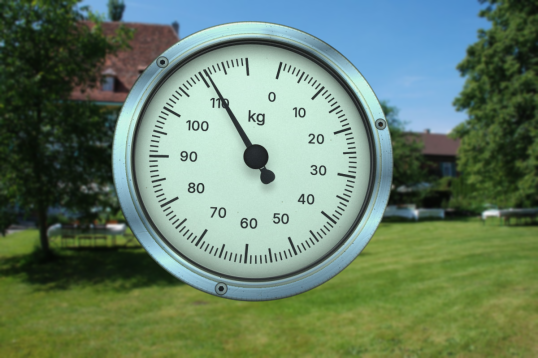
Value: 111 kg
